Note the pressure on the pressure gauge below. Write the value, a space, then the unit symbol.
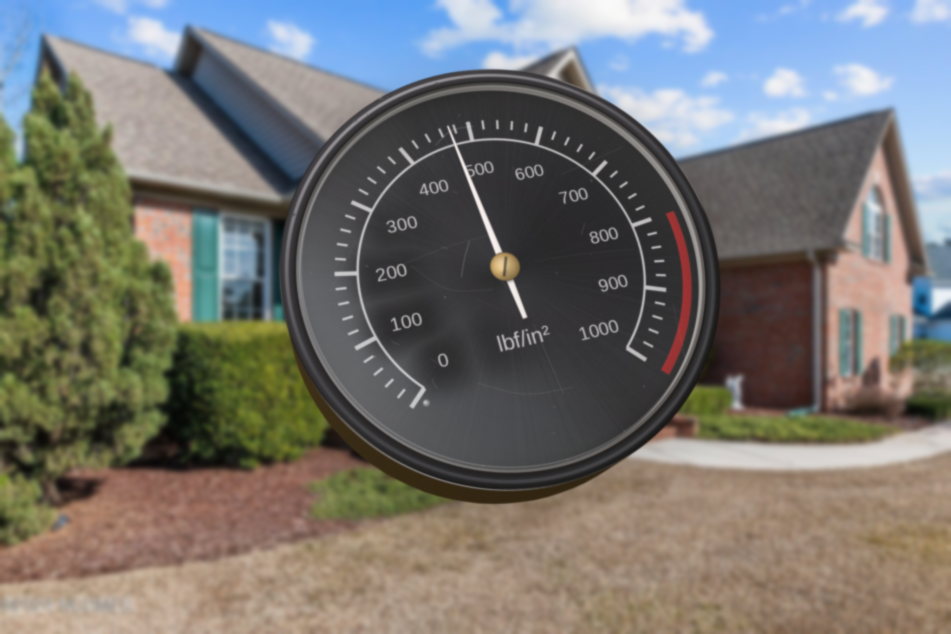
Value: 470 psi
